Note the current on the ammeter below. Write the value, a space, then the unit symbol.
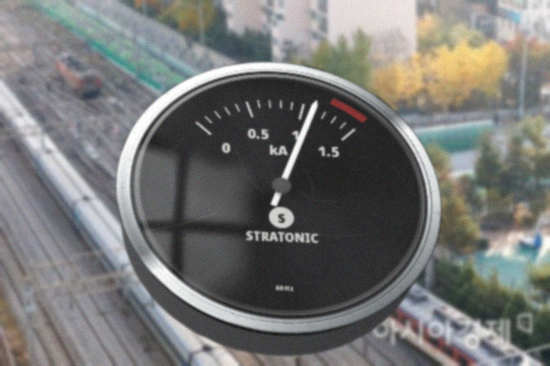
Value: 1.1 kA
